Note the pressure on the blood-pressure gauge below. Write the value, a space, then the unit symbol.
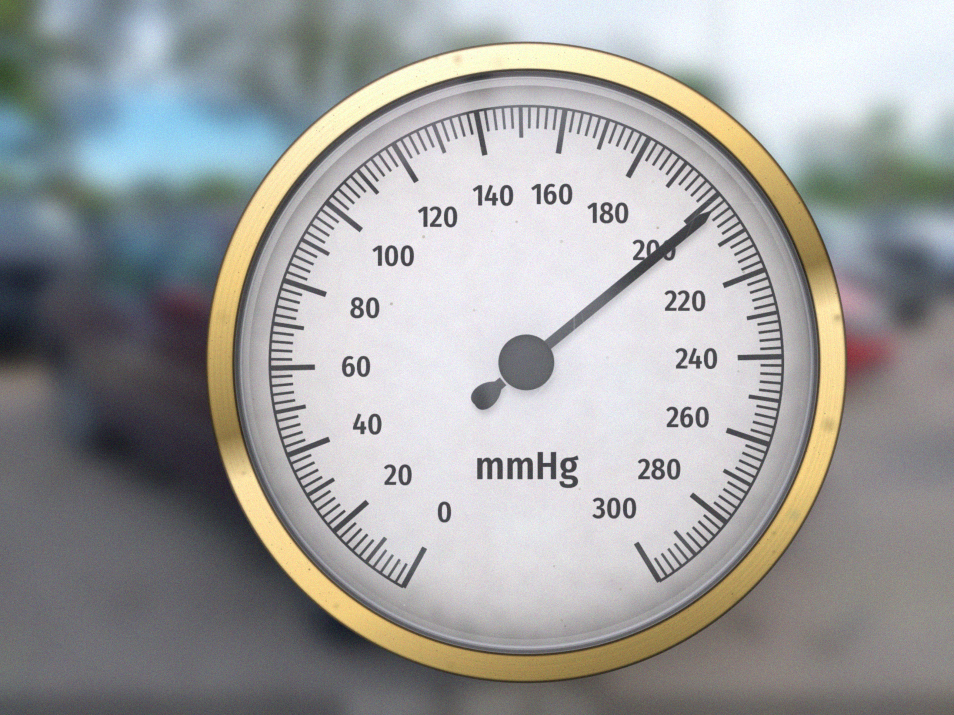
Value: 202 mmHg
